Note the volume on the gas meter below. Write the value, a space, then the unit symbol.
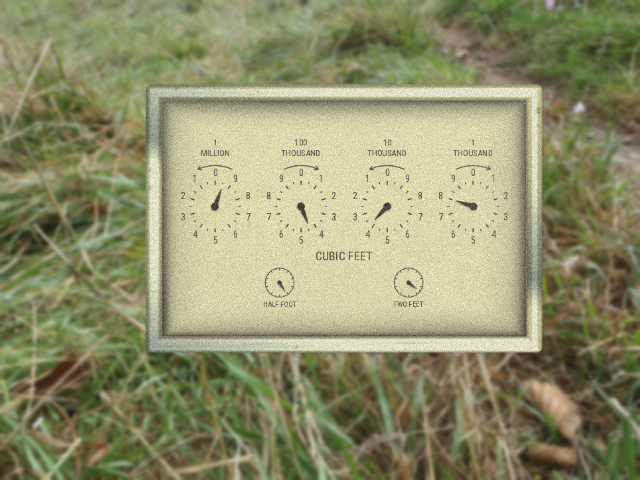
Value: 943800 ft³
